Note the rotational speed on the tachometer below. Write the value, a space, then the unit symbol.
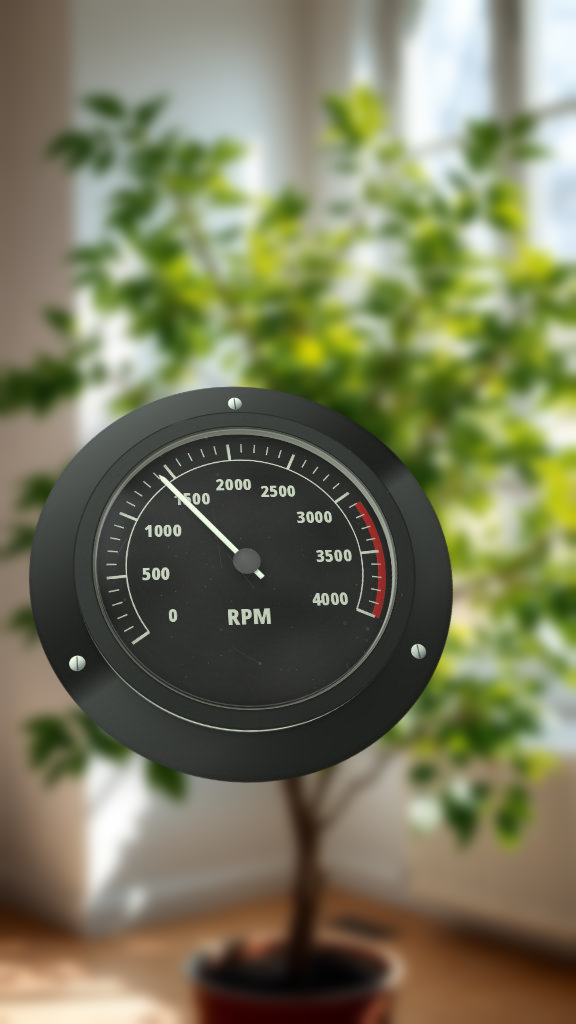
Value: 1400 rpm
